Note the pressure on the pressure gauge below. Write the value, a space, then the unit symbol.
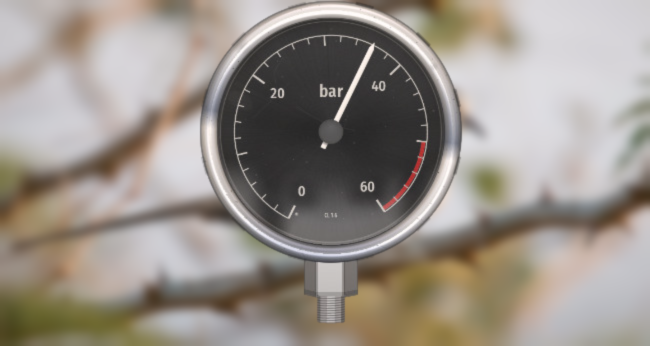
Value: 36 bar
